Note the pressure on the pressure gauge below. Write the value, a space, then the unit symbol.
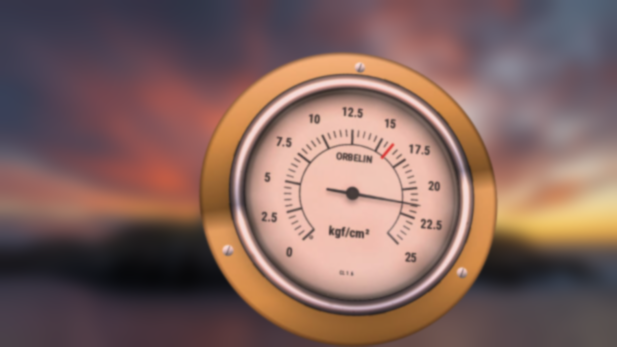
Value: 21.5 kg/cm²
